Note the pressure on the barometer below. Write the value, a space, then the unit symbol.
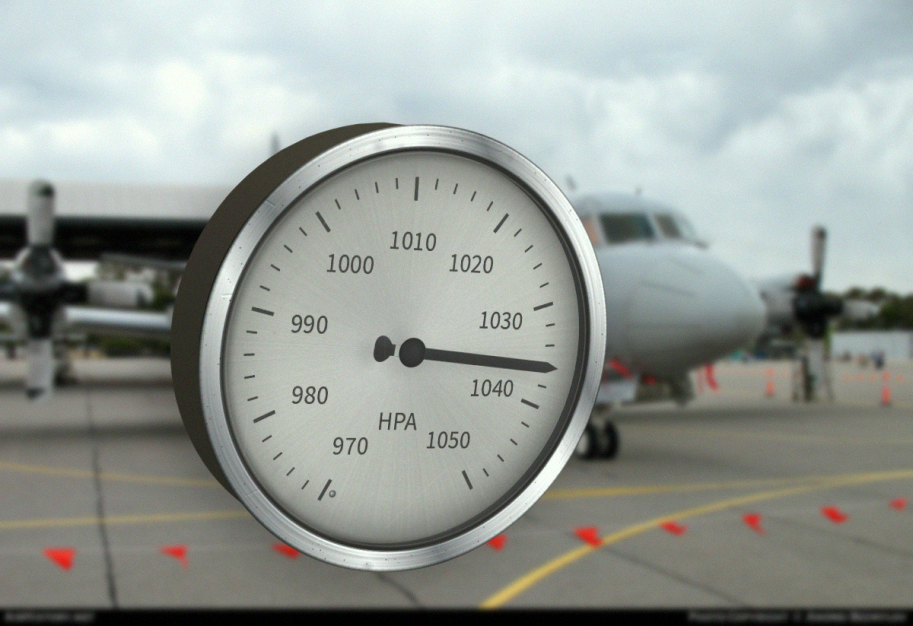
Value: 1036 hPa
